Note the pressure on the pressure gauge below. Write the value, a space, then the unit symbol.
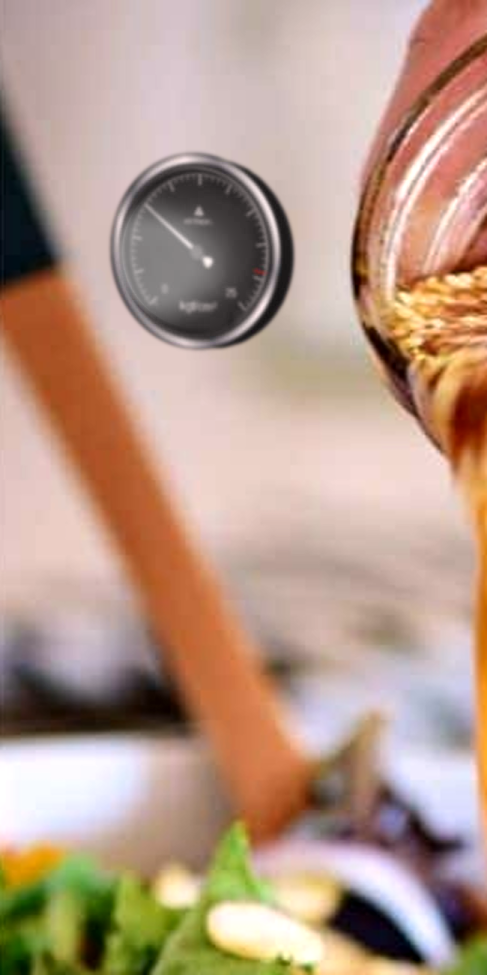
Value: 7.5 kg/cm²
